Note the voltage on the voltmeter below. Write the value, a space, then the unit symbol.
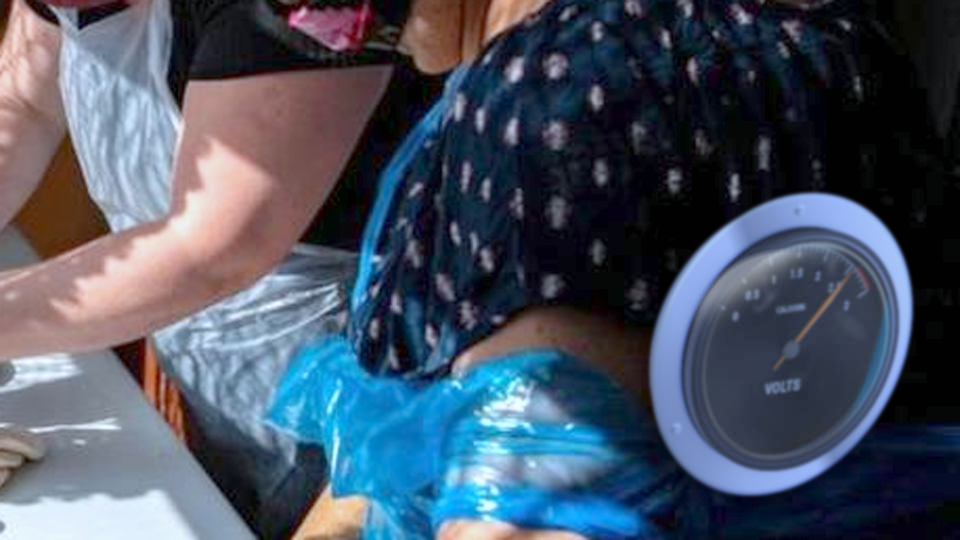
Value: 2.5 V
